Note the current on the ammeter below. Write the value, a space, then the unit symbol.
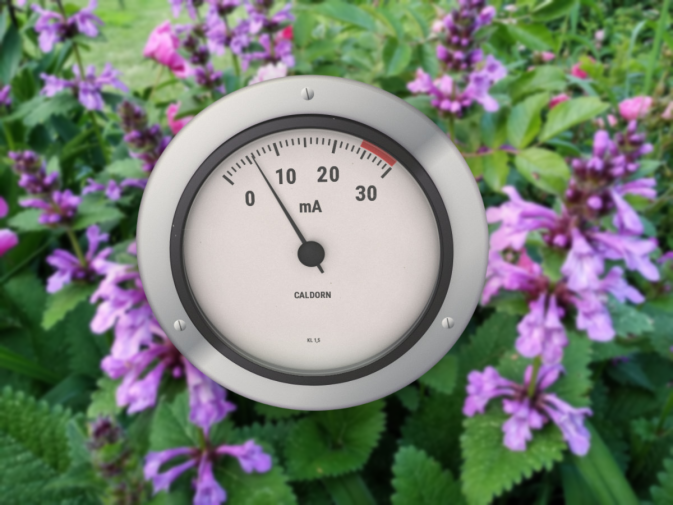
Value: 6 mA
